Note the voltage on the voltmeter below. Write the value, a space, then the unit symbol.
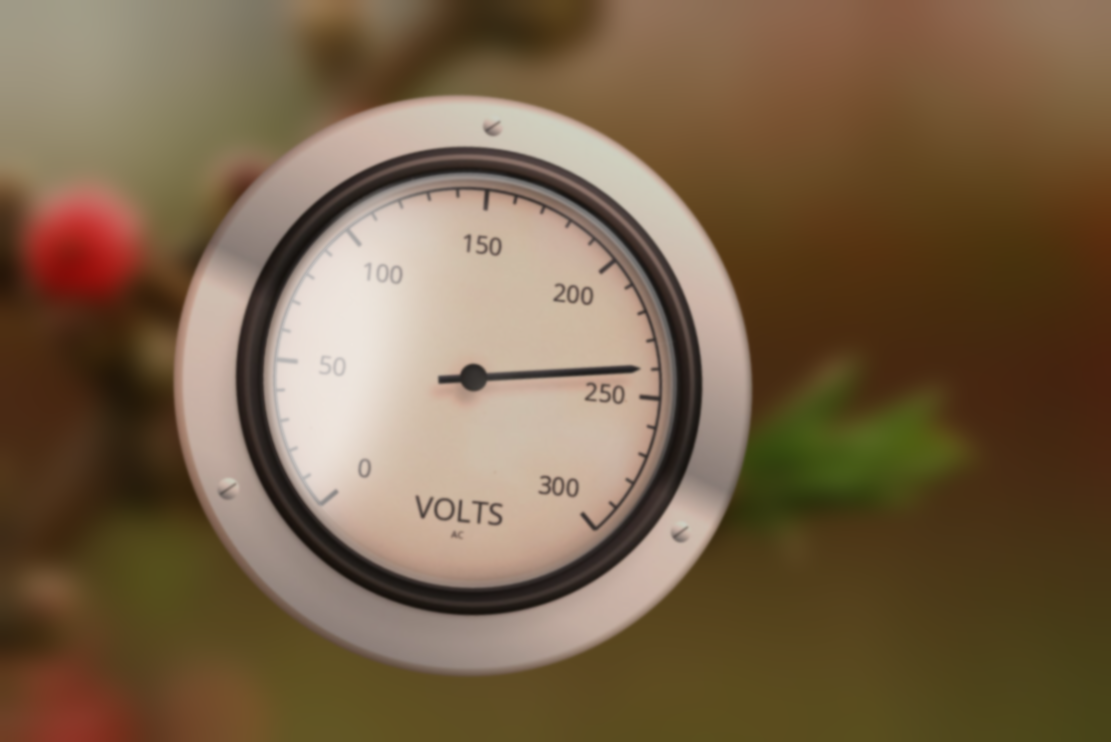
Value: 240 V
